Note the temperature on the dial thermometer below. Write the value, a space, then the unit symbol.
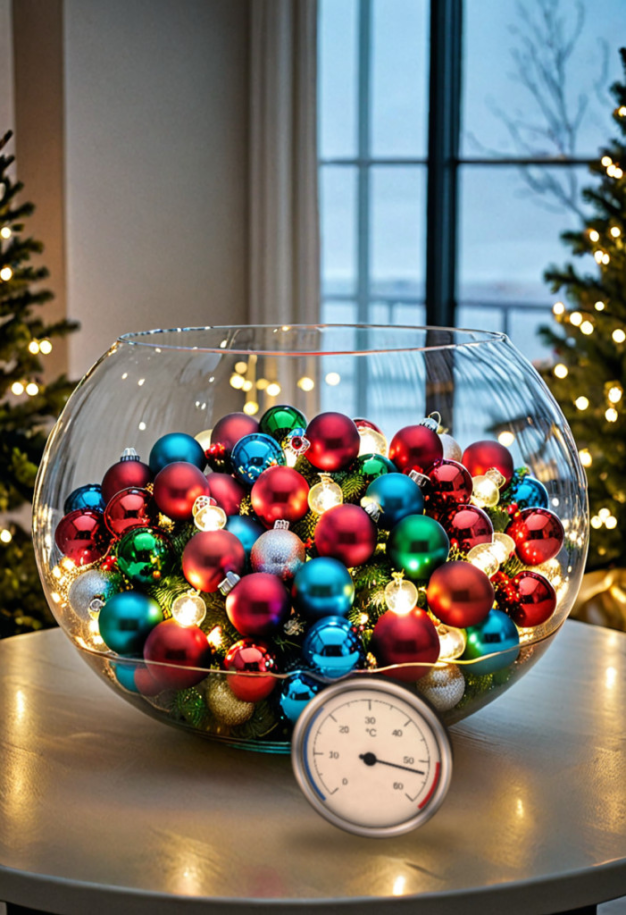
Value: 52.5 °C
